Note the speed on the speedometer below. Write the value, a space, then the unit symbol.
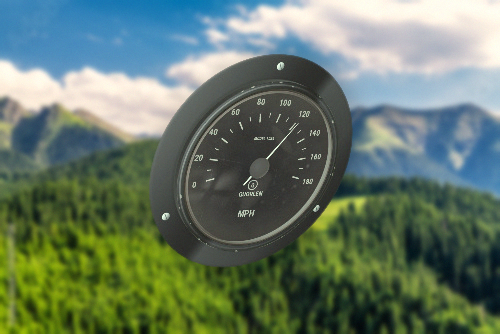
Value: 120 mph
